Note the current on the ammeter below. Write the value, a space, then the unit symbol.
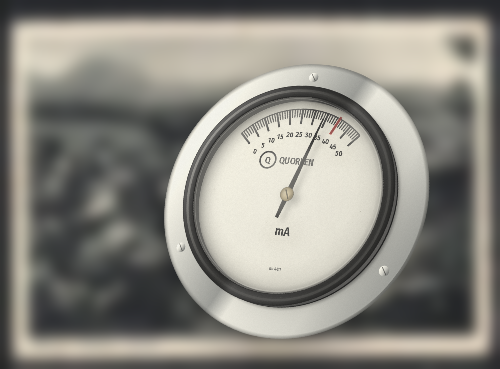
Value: 35 mA
